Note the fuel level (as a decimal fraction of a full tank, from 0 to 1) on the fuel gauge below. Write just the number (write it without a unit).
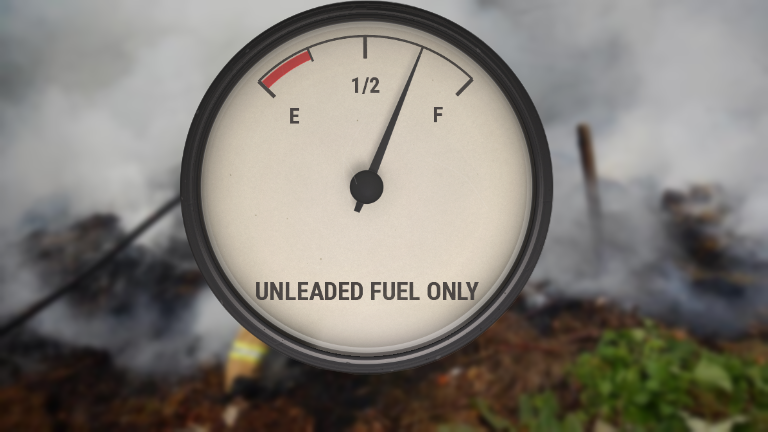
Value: 0.75
